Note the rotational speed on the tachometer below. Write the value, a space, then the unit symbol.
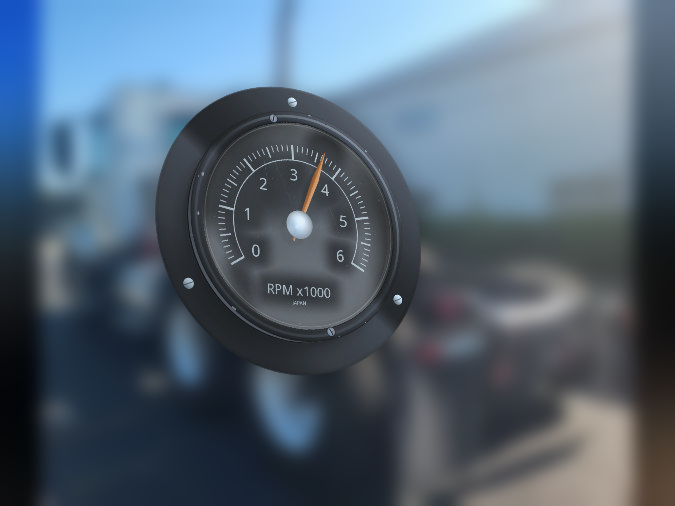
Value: 3600 rpm
